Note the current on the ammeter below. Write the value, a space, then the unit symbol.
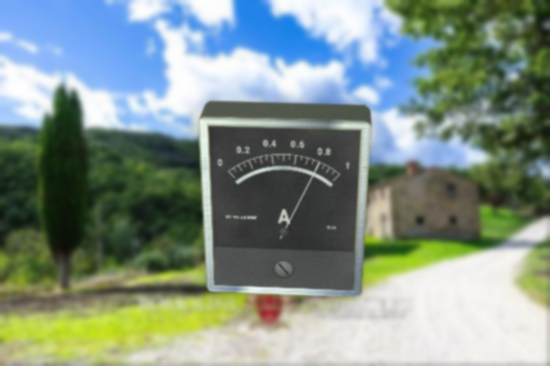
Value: 0.8 A
